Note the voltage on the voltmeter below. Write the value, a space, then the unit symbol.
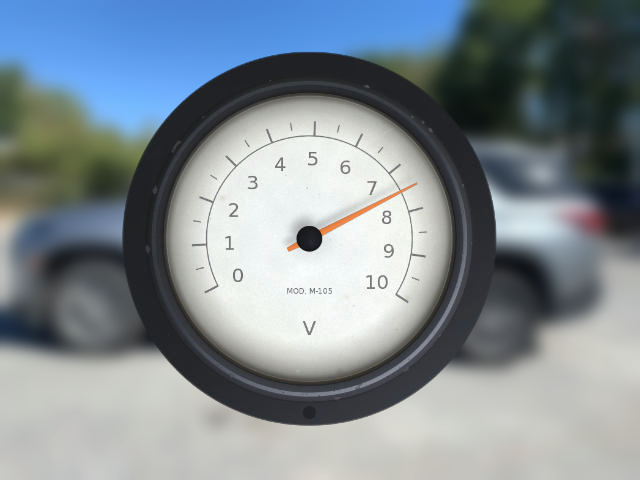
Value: 7.5 V
